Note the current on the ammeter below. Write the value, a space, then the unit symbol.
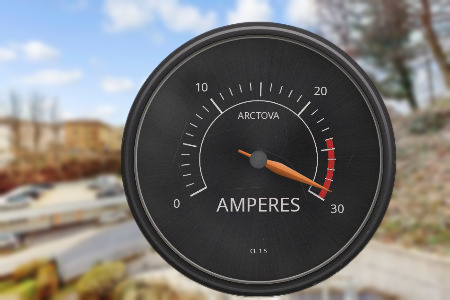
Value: 29 A
